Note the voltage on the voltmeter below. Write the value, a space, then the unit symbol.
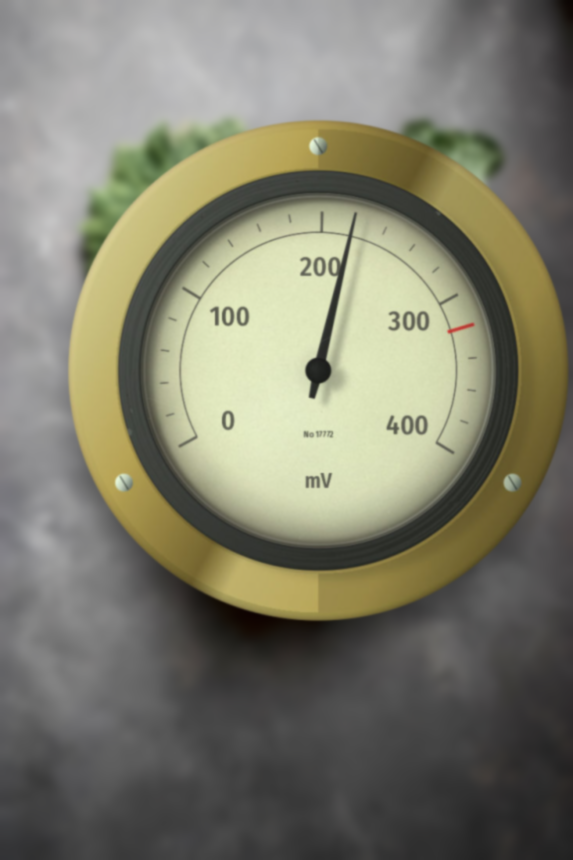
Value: 220 mV
